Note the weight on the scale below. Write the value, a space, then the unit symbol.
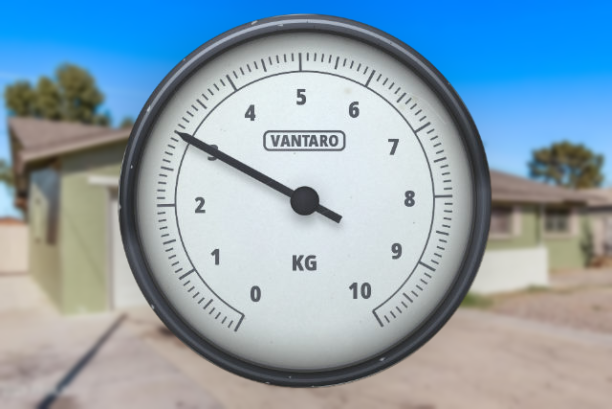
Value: 3 kg
